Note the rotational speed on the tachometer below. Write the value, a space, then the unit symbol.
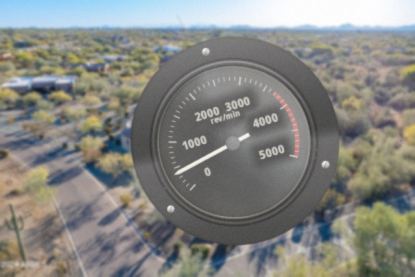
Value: 400 rpm
